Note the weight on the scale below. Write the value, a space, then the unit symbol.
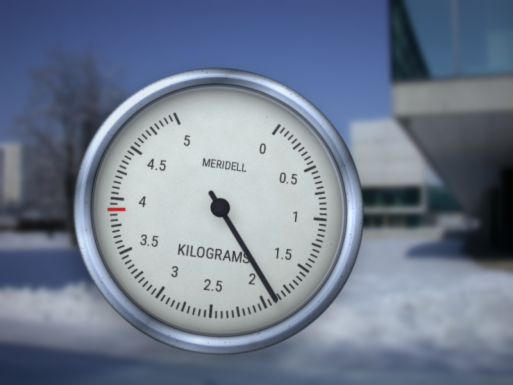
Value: 1.9 kg
